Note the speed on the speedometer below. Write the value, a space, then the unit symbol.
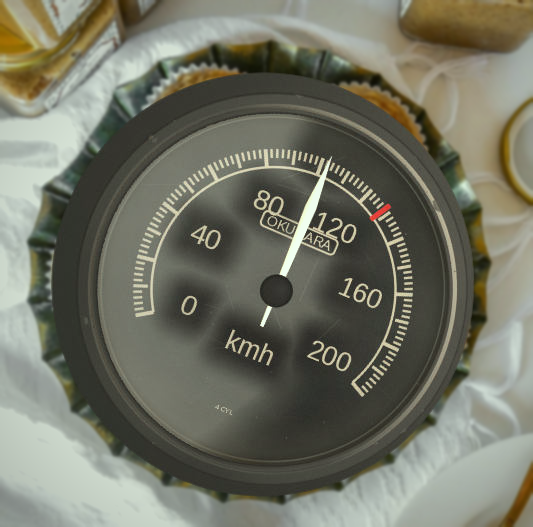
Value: 102 km/h
